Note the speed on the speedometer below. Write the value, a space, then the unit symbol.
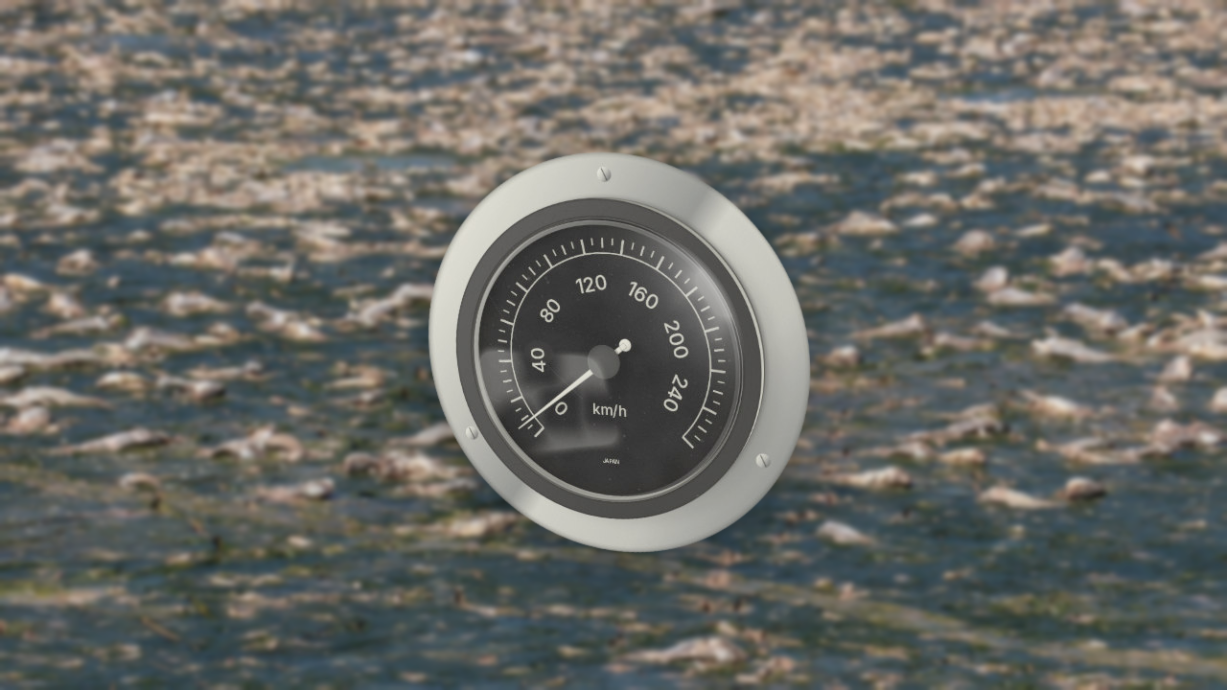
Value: 7.5 km/h
